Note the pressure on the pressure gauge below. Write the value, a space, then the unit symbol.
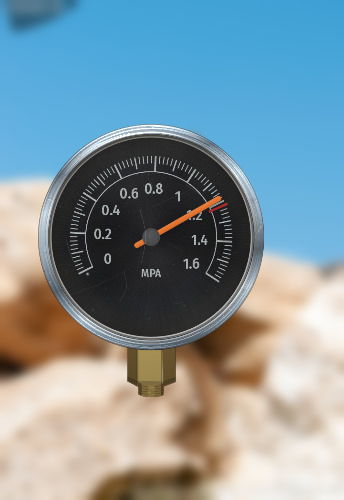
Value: 1.18 MPa
